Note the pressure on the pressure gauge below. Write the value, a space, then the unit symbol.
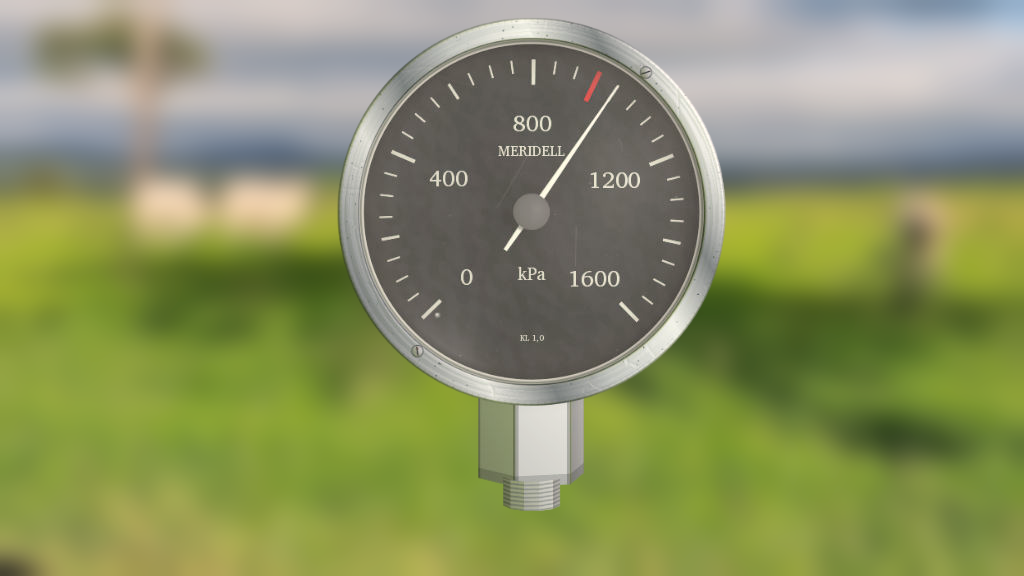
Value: 1000 kPa
